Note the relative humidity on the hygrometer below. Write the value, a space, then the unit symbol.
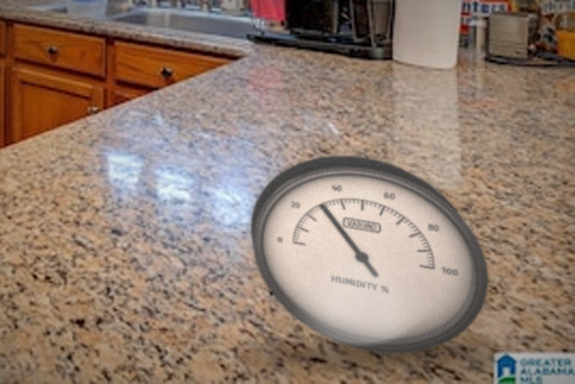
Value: 30 %
